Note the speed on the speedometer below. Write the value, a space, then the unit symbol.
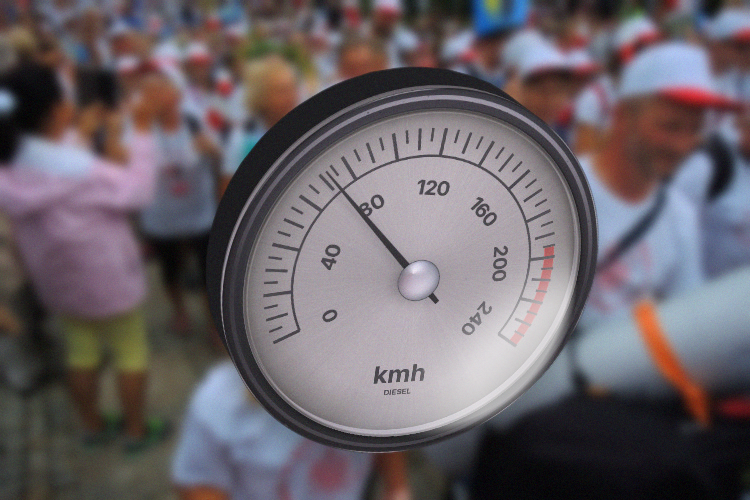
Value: 72.5 km/h
